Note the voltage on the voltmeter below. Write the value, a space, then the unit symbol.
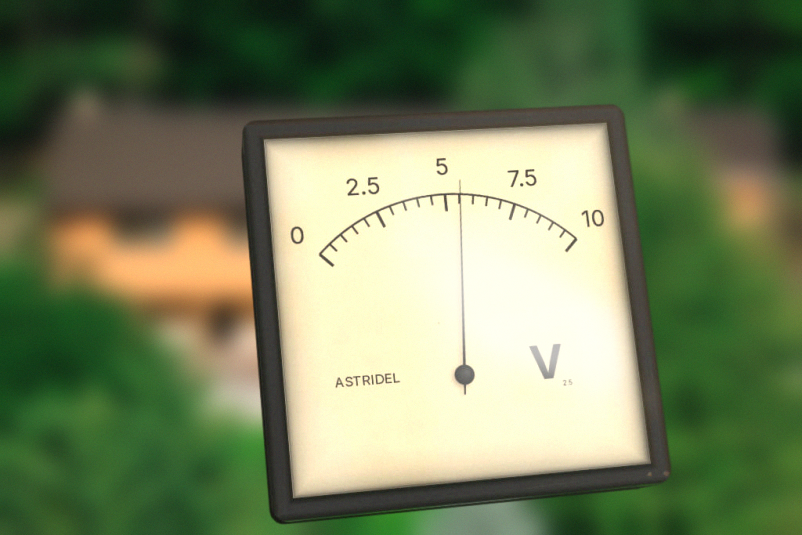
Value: 5.5 V
